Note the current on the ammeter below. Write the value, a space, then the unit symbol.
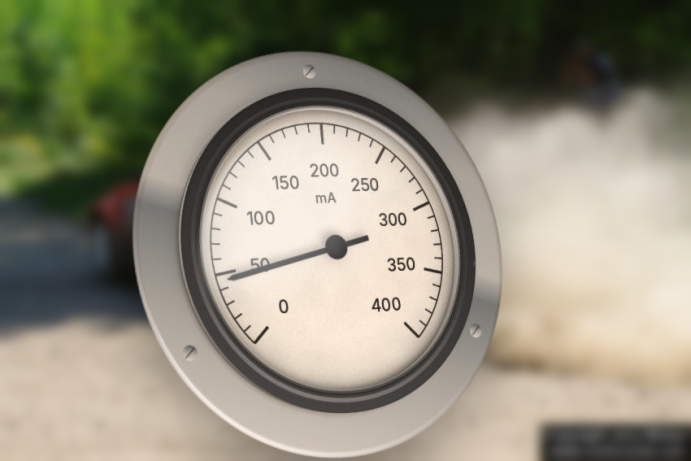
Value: 45 mA
